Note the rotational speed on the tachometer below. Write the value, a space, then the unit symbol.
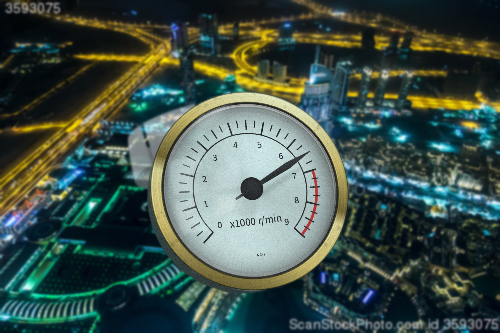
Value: 6500 rpm
